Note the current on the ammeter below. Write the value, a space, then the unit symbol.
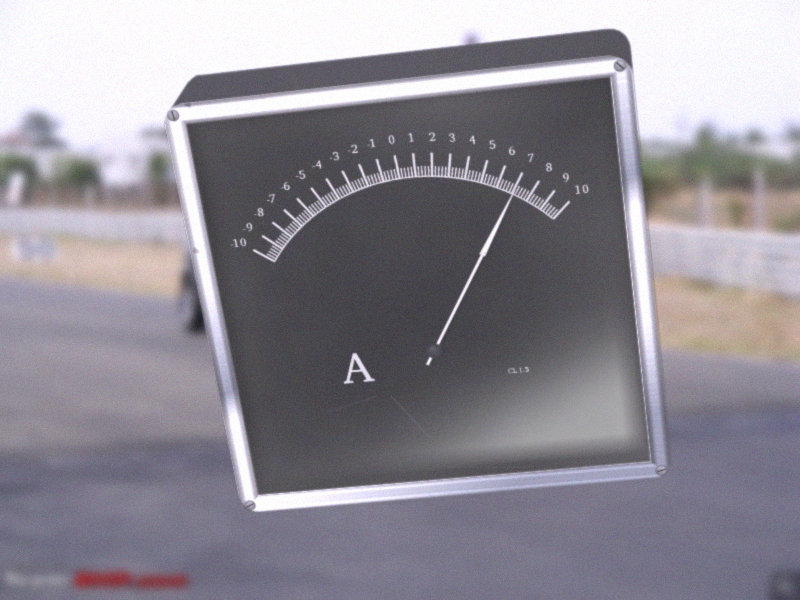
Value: 7 A
